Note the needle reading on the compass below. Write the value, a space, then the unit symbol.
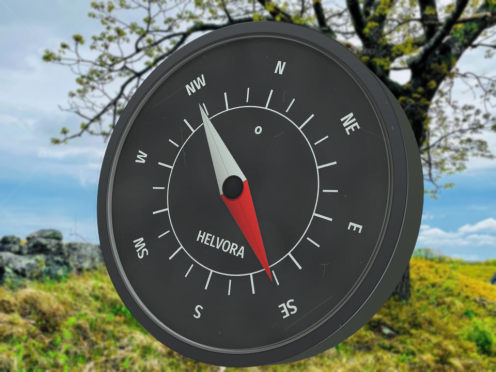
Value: 135 °
